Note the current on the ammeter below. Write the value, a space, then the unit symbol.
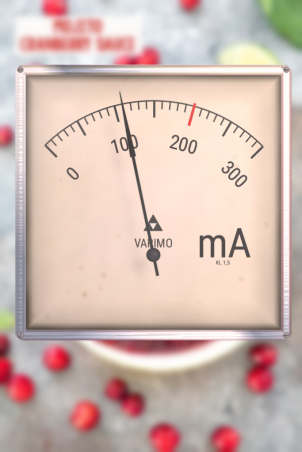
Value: 110 mA
